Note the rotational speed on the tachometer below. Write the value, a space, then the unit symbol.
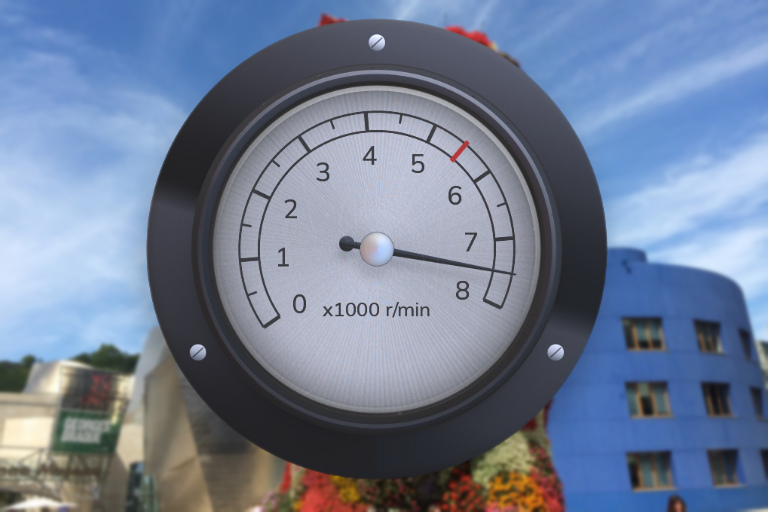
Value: 7500 rpm
